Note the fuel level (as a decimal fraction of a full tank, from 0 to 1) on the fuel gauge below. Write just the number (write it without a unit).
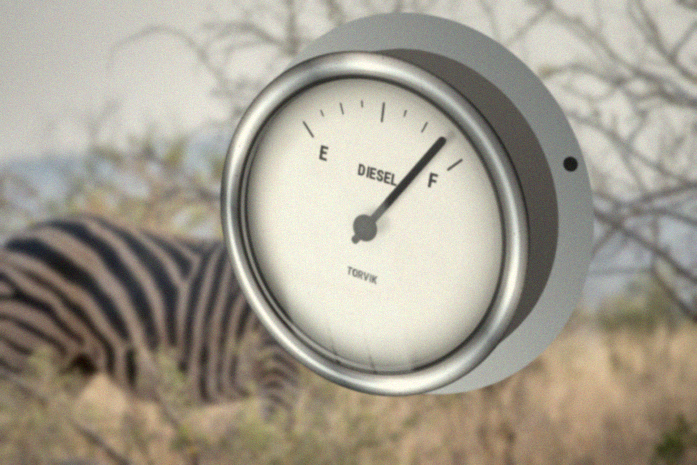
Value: 0.875
